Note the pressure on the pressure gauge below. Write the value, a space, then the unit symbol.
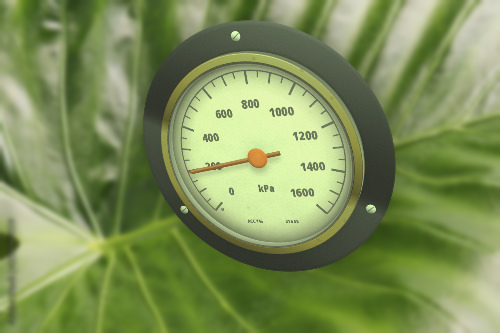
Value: 200 kPa
